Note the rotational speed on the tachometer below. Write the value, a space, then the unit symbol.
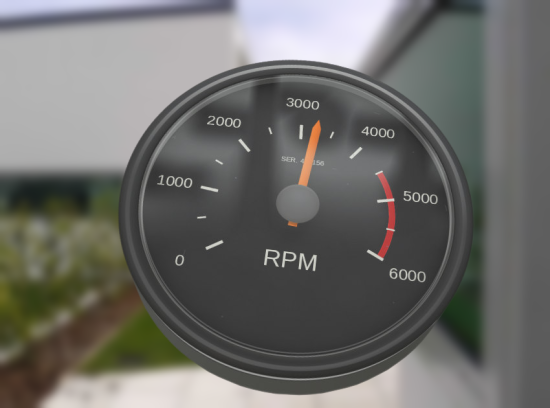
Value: 3250 rpm
